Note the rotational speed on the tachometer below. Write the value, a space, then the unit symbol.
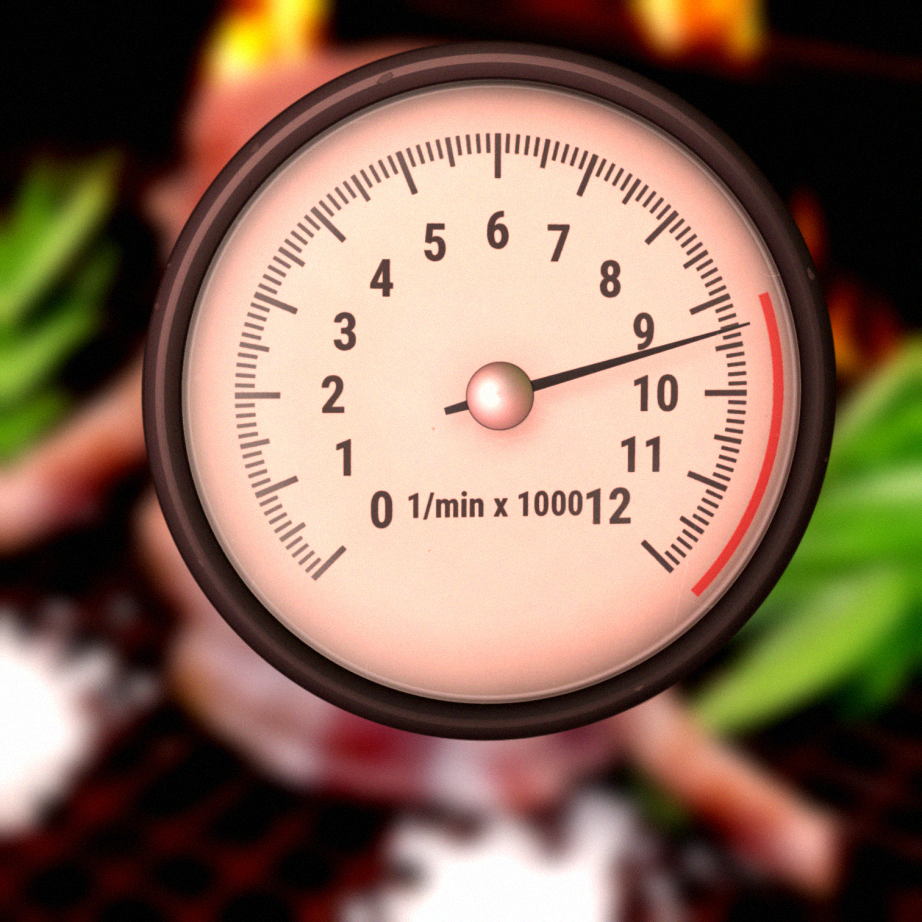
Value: 9300 rpm
